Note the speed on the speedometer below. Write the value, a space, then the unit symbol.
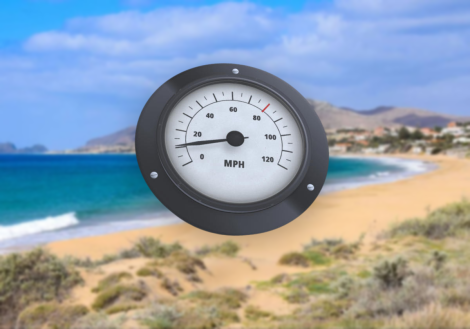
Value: 10 mph
